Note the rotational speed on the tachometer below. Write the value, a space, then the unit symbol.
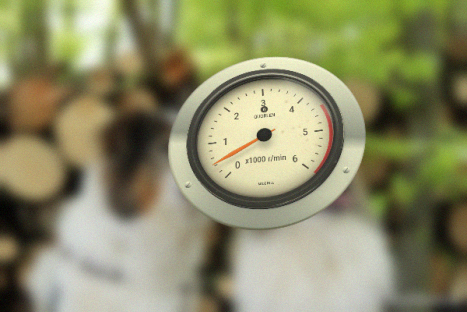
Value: 400 rpm
